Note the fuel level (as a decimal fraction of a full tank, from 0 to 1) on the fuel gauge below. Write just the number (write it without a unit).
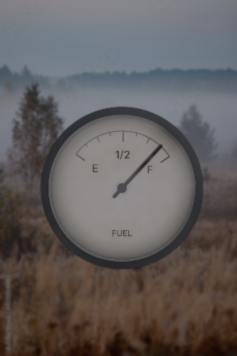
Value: 0.875
